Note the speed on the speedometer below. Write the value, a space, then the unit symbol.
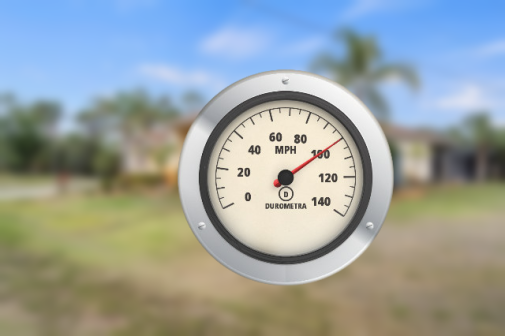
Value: 100 mph
